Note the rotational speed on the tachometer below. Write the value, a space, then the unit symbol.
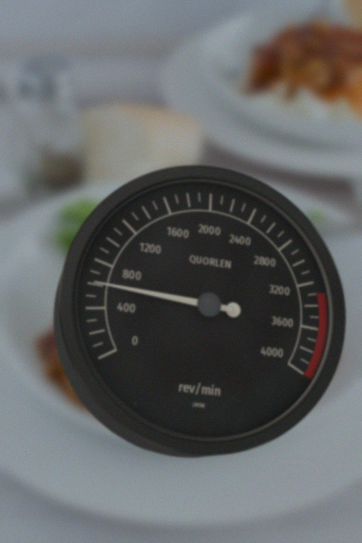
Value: 600 rpm
